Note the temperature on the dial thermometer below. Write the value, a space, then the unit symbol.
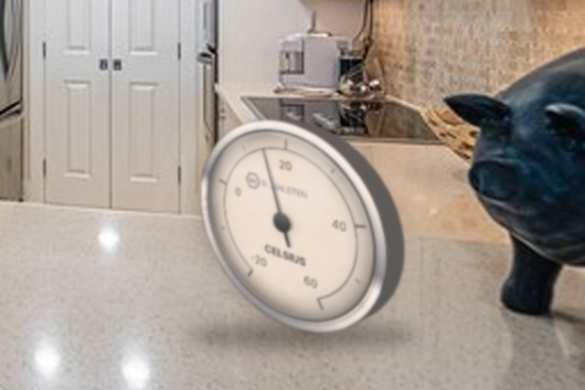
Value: 15 °C
